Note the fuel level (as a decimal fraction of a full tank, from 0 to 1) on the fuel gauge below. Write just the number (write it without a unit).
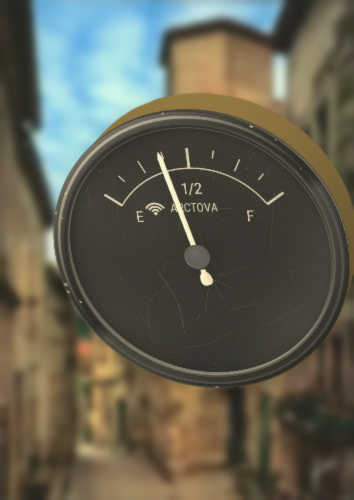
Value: 0.375
